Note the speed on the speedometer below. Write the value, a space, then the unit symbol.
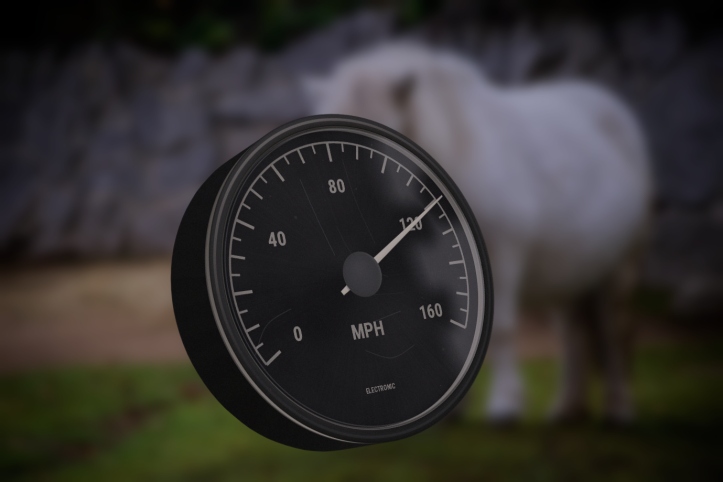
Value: 120 mph
